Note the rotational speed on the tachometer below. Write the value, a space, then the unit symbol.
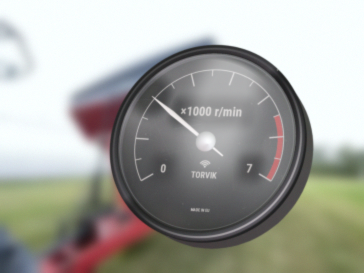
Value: 2000 rpm
